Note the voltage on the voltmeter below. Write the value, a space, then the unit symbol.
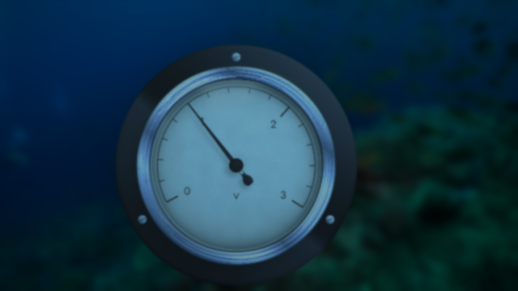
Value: 1 V
